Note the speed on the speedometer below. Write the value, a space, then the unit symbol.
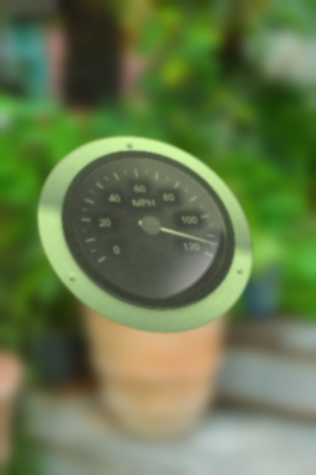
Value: 115 mph
